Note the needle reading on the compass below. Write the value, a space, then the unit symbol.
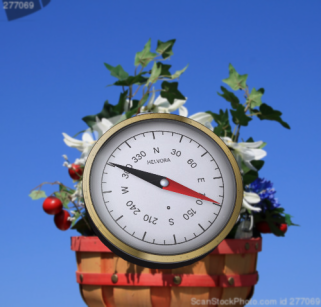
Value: 120 °
